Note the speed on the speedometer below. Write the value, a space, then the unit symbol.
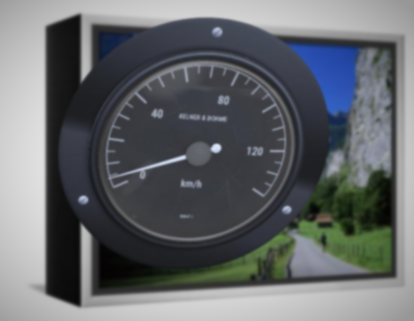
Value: 5 km/h
